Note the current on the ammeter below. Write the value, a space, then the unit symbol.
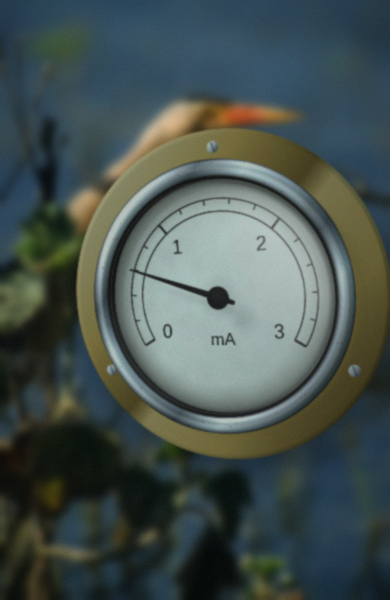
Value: 0.6 mA
